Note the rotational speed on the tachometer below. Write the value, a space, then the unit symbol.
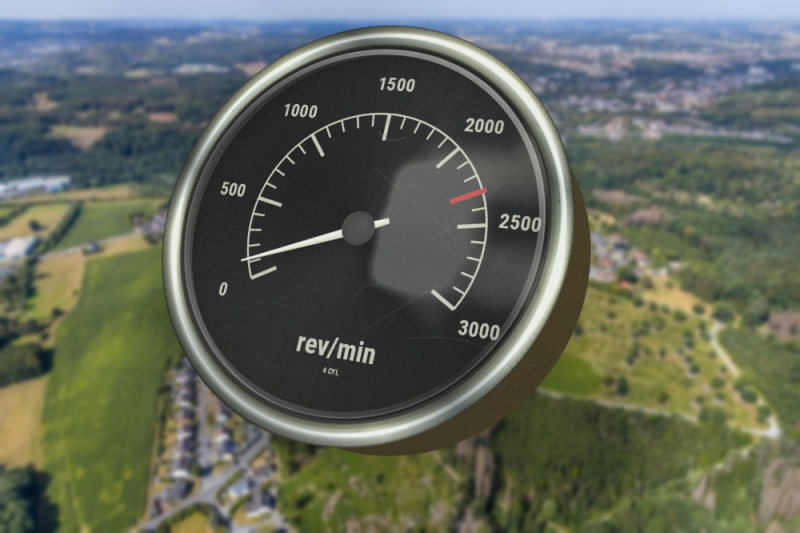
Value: 100 rpm
